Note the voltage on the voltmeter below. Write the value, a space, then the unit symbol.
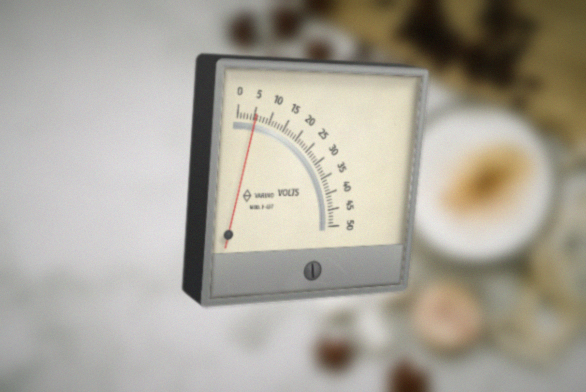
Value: 5 V
